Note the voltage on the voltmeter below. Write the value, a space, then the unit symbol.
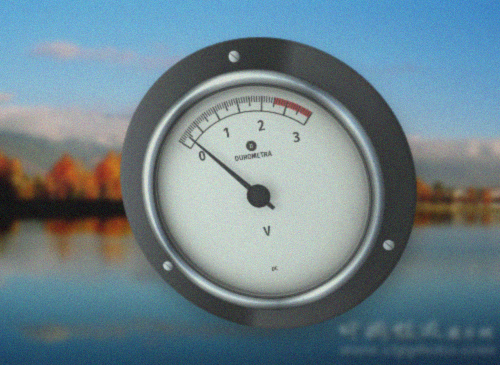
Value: 0.25 V
